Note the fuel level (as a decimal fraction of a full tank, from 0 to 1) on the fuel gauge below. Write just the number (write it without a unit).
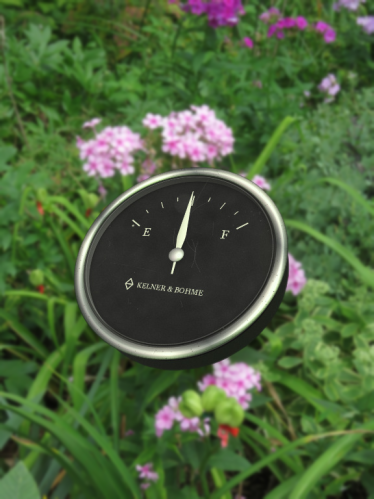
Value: 0.5
